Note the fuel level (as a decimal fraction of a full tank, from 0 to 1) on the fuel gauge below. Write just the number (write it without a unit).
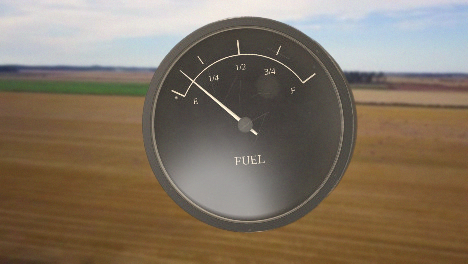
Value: 0.125
